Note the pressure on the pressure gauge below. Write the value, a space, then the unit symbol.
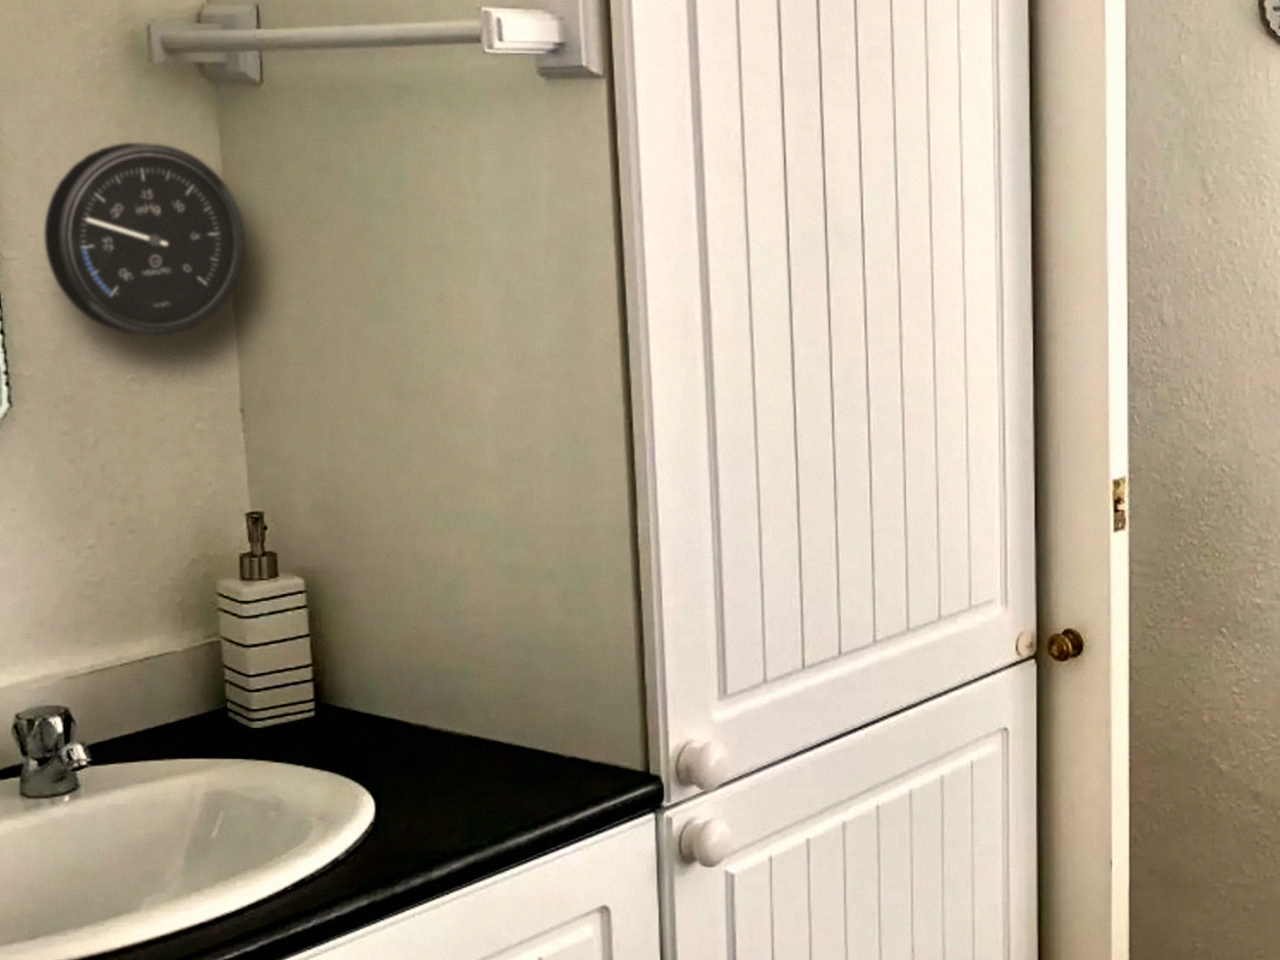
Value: -22.5 inHg
